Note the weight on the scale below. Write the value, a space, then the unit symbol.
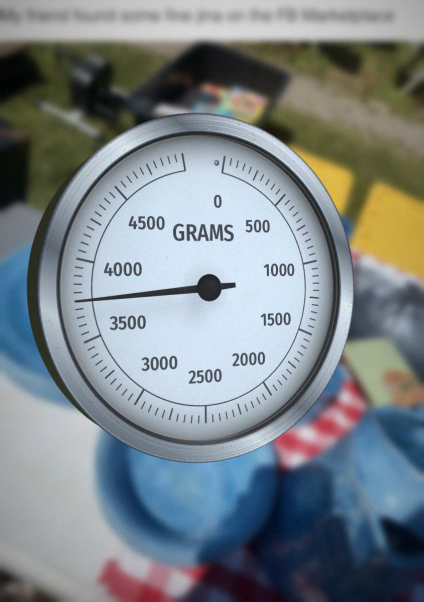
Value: 3750 g
